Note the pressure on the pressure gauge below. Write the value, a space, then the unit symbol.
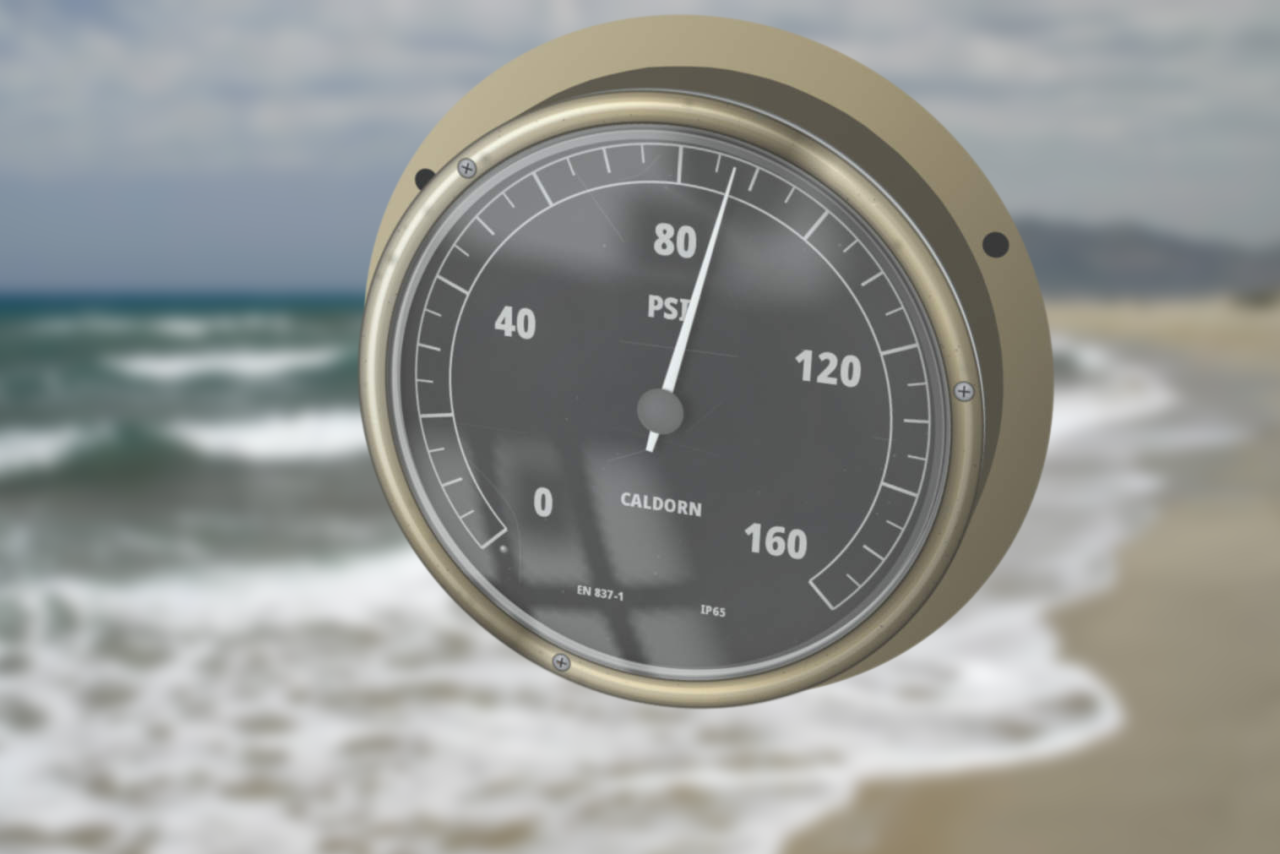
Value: 87.5 psi
